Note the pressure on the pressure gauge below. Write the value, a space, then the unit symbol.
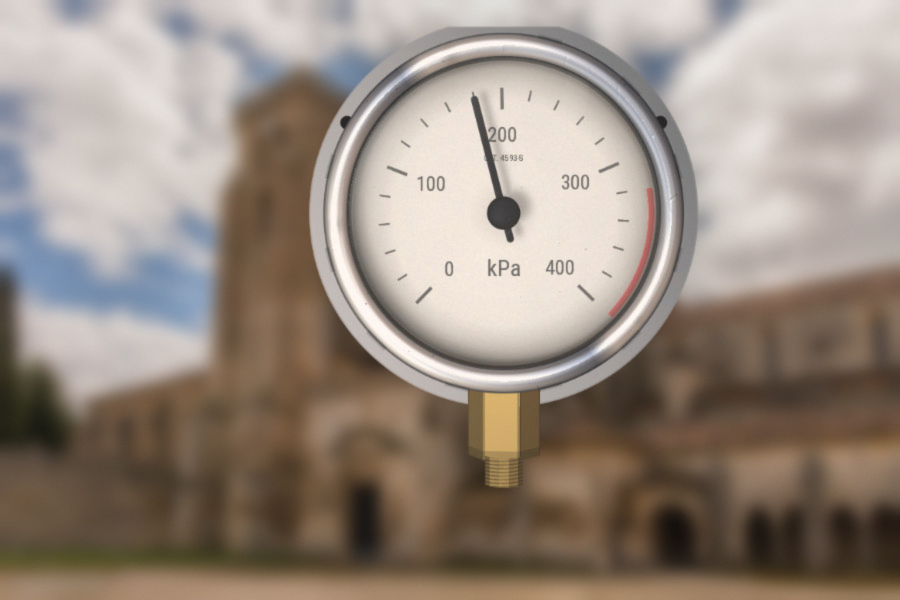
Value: 180 kPa
